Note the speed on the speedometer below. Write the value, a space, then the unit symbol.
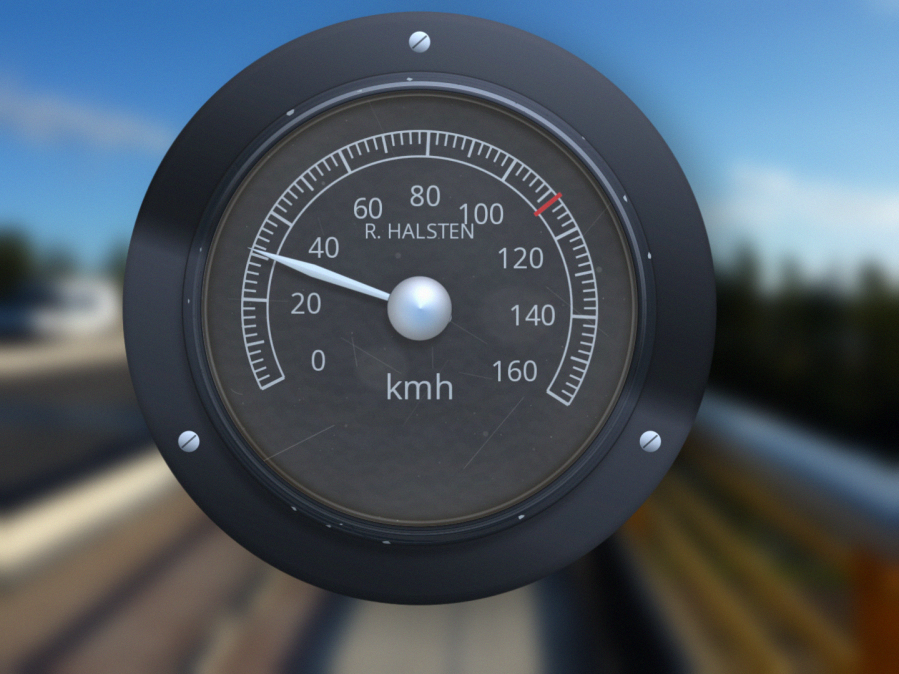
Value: 31 km/h
